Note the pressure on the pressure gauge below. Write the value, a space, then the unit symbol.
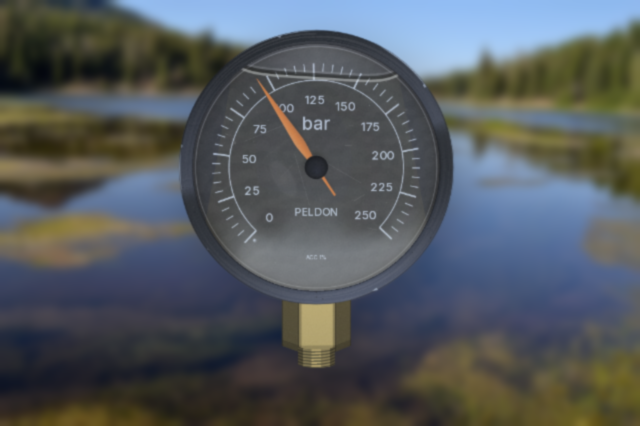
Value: 95 bar
